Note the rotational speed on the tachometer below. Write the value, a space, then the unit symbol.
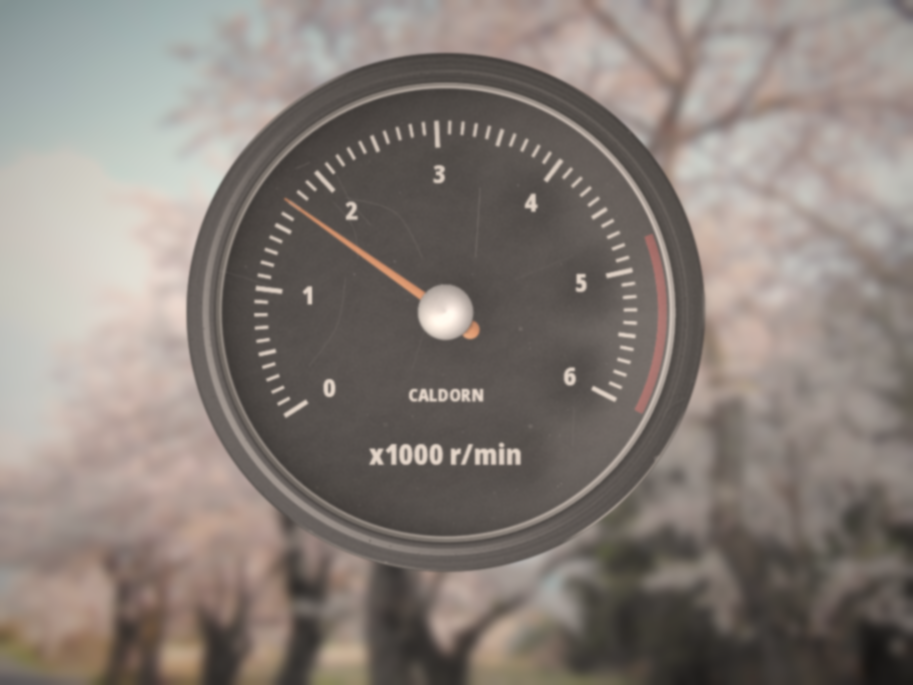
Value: 1700 rpm
